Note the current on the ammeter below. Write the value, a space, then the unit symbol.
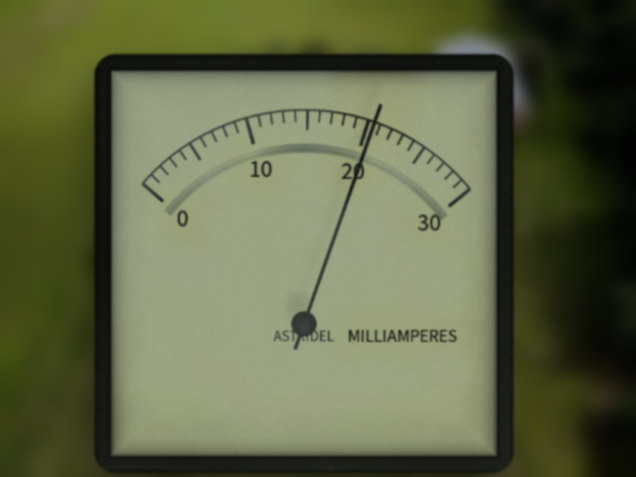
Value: 20.5 mA
